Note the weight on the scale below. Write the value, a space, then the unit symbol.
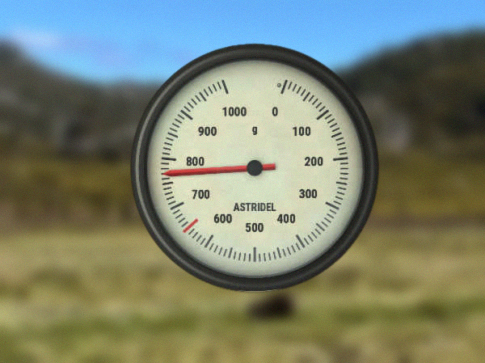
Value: 770 g
